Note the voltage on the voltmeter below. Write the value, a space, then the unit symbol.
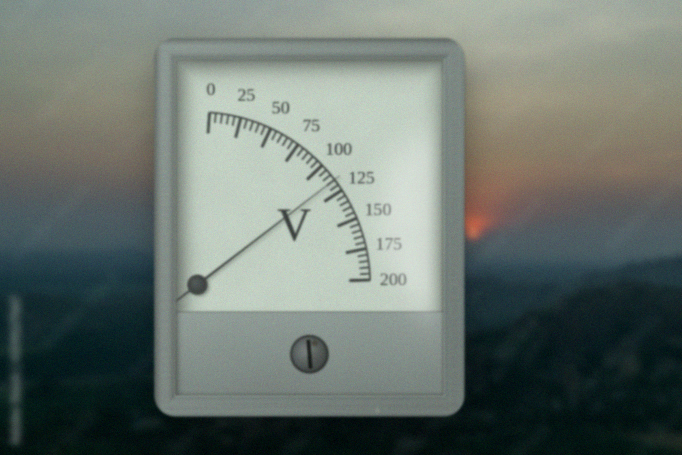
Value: 115 V
